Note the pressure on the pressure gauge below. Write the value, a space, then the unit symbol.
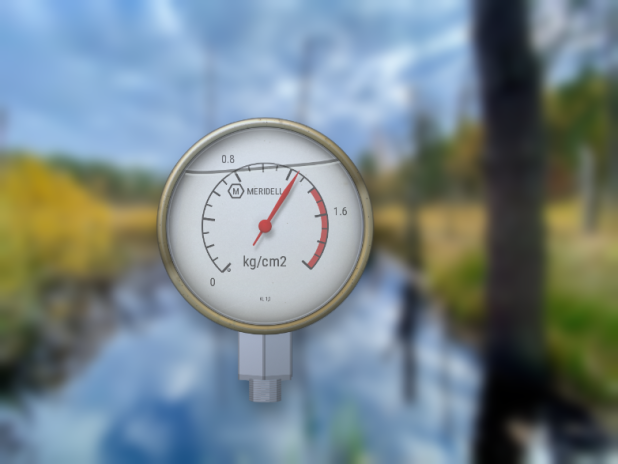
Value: 1.25 kg/cm²
